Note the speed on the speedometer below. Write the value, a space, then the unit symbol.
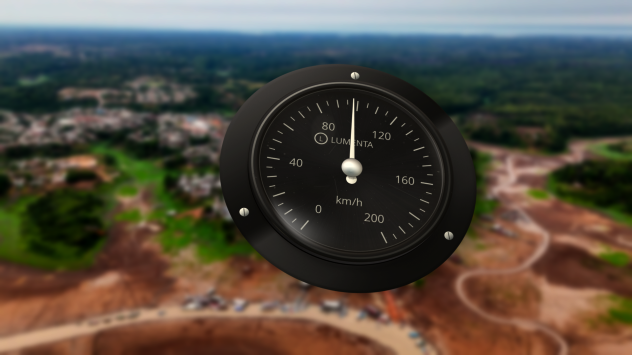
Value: 97.5 km/h
